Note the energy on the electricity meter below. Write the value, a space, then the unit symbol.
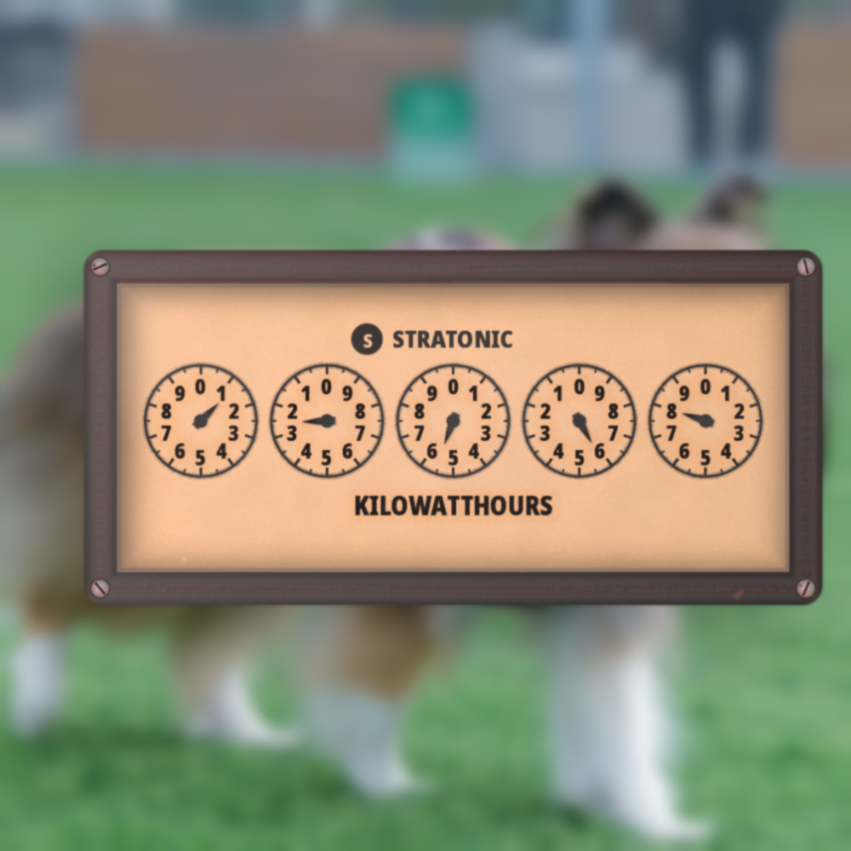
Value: 12558 kWh
